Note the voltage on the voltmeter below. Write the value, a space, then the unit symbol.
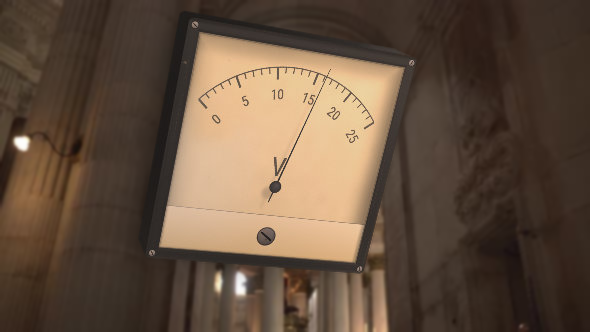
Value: 16 V
